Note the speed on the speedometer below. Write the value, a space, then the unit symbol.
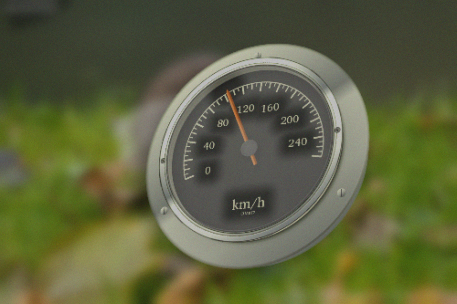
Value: 105 km/h
